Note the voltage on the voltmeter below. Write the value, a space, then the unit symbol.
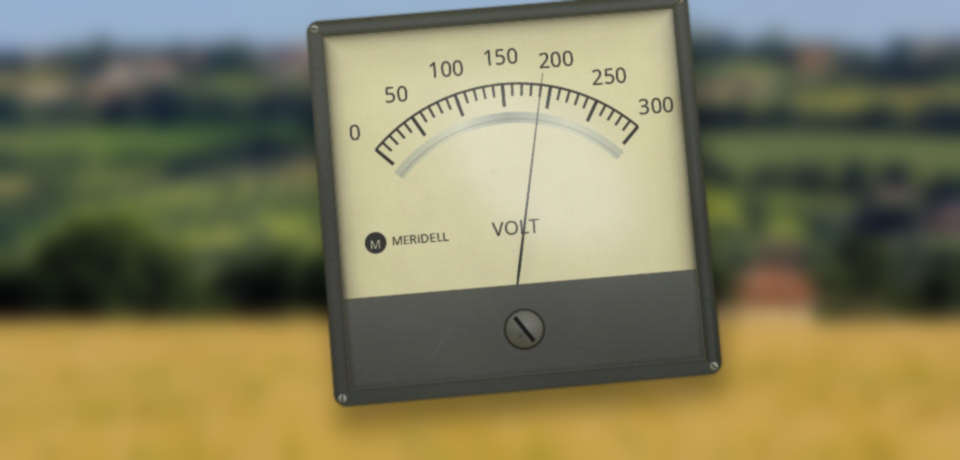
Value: 190 V
